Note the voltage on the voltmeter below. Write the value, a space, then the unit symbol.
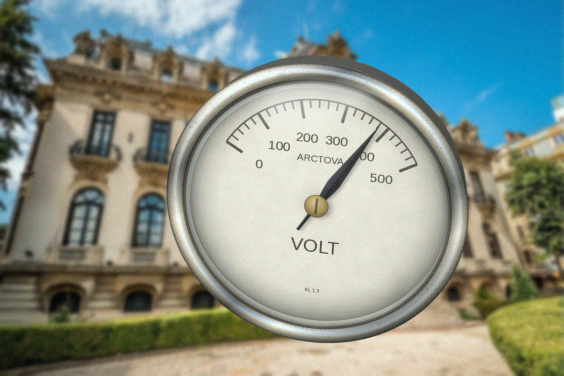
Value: 380 V
